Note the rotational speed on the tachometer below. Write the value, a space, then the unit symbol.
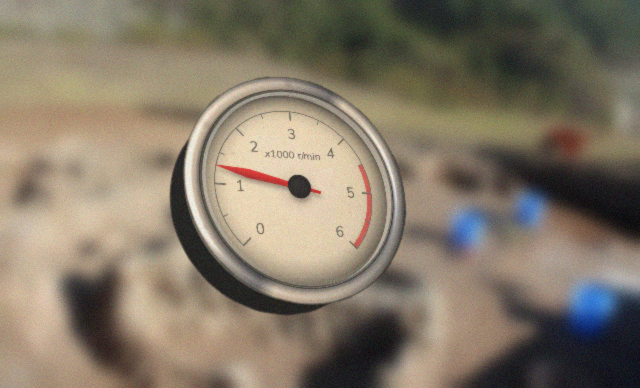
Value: 1250 rpm
